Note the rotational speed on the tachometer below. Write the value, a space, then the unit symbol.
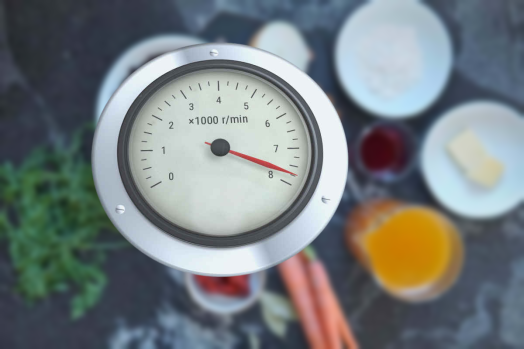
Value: 7750 rpm
